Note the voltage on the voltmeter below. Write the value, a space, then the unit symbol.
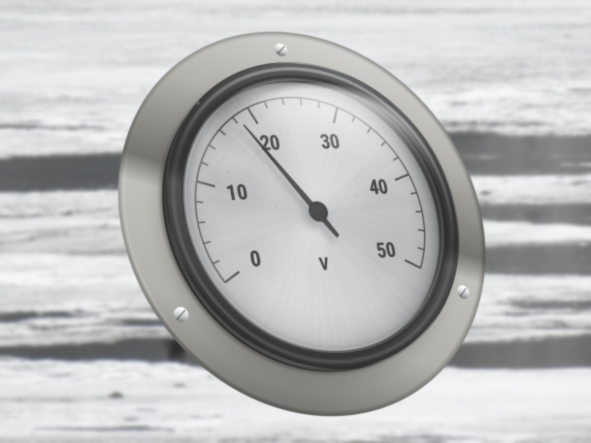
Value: 18 V
